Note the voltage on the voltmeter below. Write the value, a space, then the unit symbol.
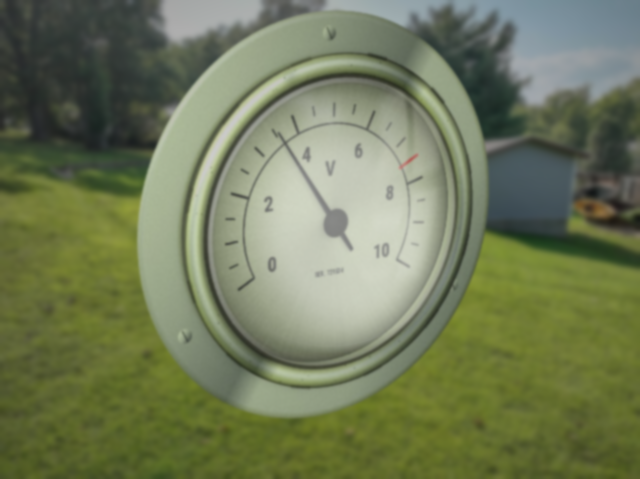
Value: 3.5 V
